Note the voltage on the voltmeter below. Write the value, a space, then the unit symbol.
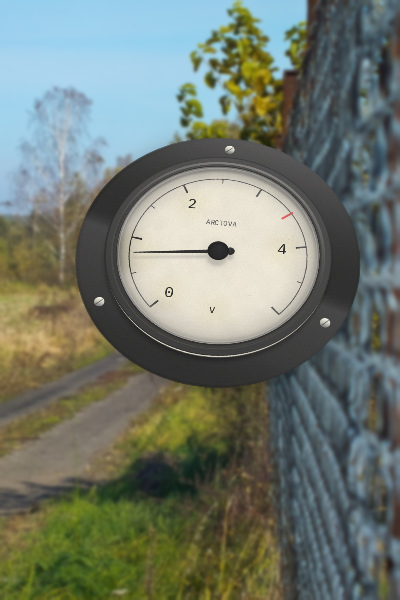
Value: 0.75 V
